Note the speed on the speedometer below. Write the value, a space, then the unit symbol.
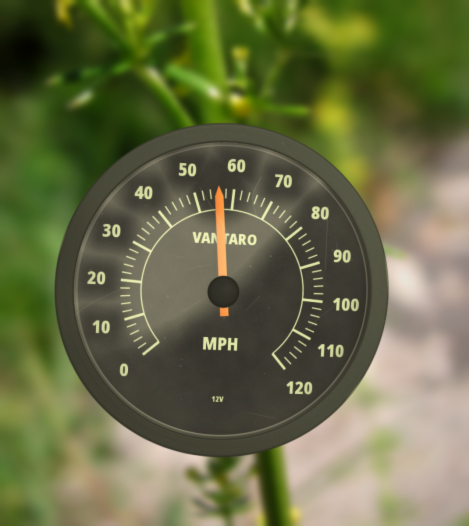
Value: 56 mph
